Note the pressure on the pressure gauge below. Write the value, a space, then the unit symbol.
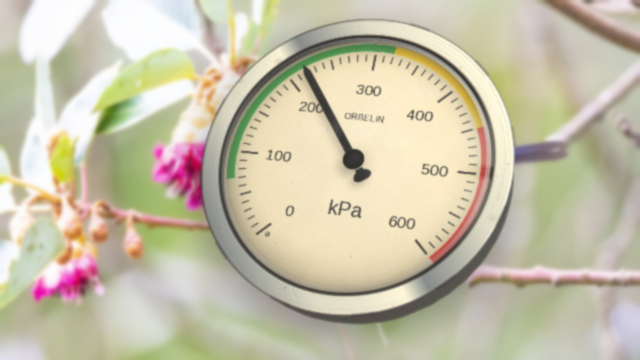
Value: 220 kPa
